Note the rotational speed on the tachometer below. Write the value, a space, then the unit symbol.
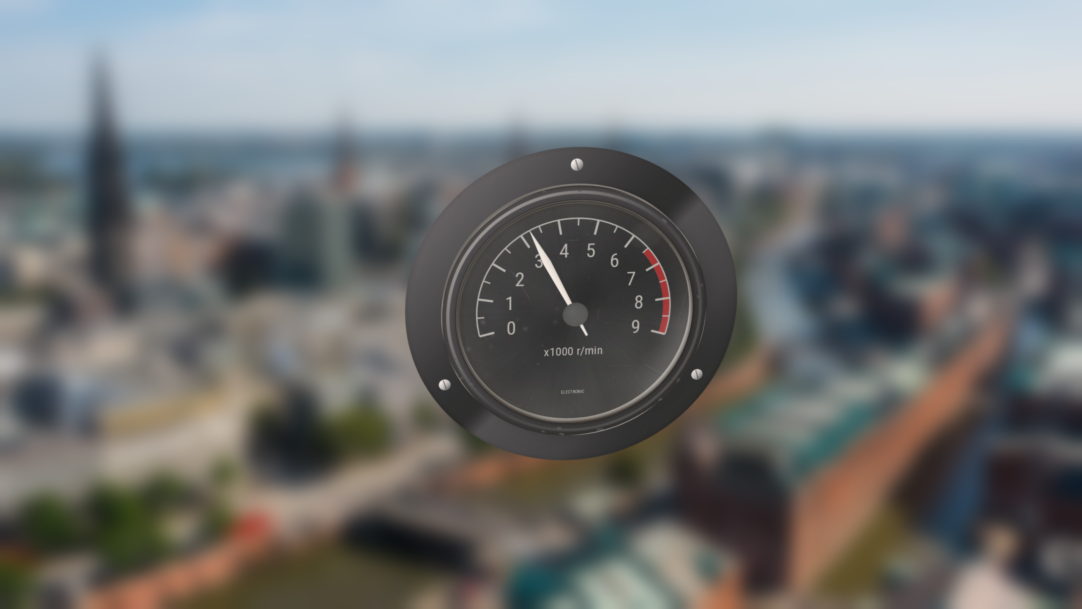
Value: 3250 rpm
